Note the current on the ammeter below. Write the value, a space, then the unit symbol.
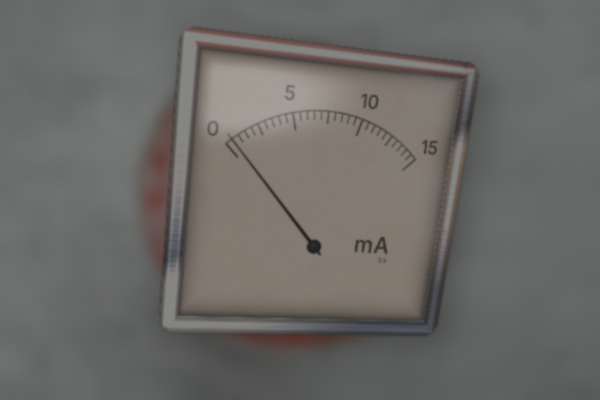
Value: 0.5 mA
